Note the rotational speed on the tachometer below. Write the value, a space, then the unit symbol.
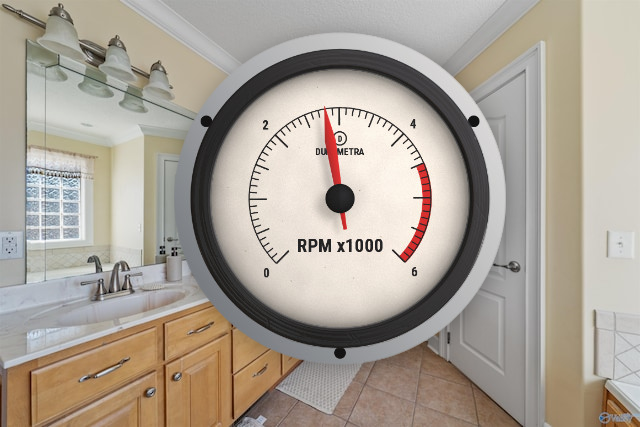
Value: 2800 rpm
